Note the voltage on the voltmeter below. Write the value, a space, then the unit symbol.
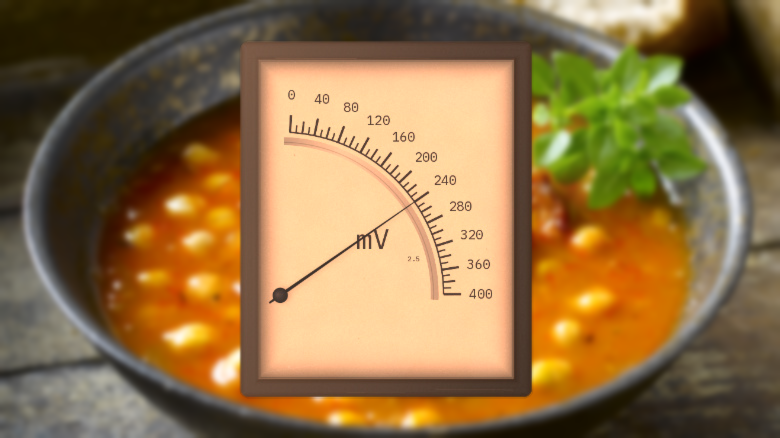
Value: 240 mV
